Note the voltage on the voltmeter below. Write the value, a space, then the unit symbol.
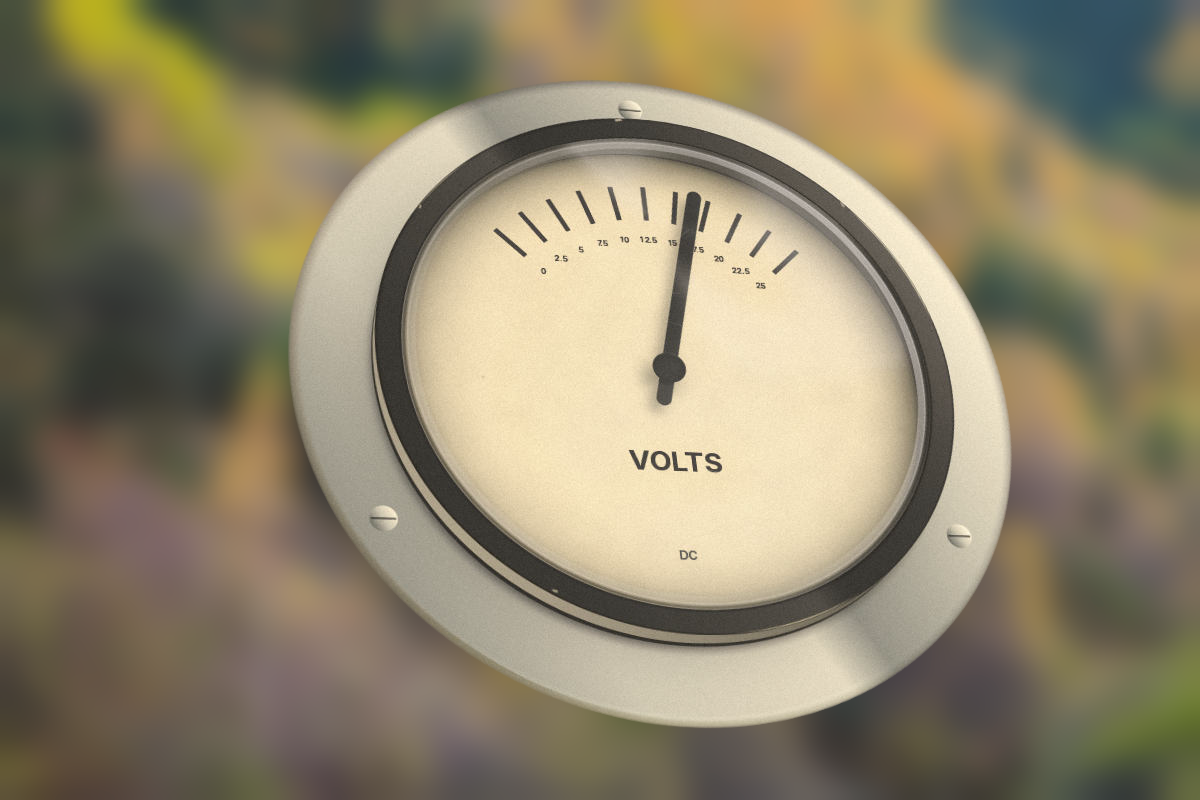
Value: 16.25 V
